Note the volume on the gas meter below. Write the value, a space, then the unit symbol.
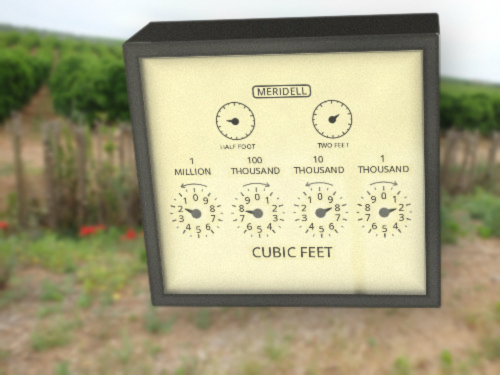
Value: 178200 ft³
